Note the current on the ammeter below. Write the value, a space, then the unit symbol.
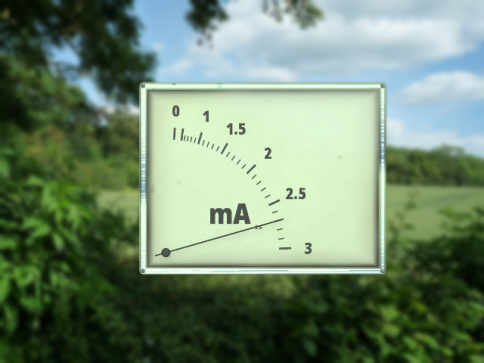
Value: 2.7 mA
